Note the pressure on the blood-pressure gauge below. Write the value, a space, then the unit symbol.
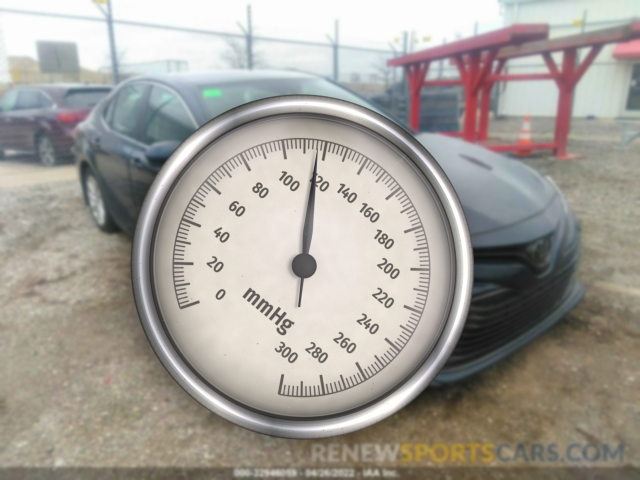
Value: 116 mmHg
